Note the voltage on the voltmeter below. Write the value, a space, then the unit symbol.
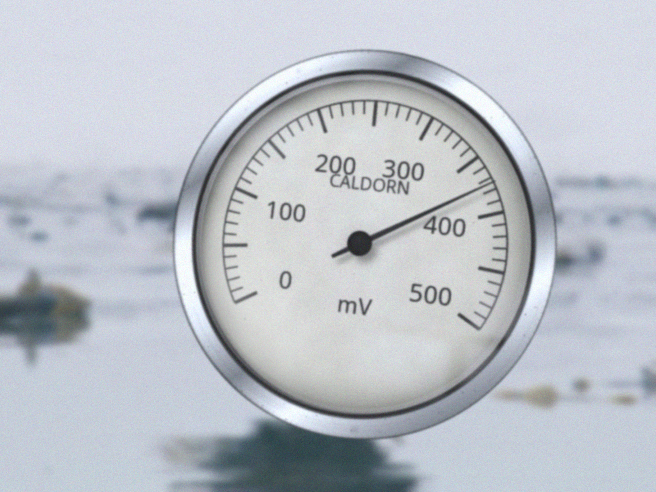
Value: 375 mV
